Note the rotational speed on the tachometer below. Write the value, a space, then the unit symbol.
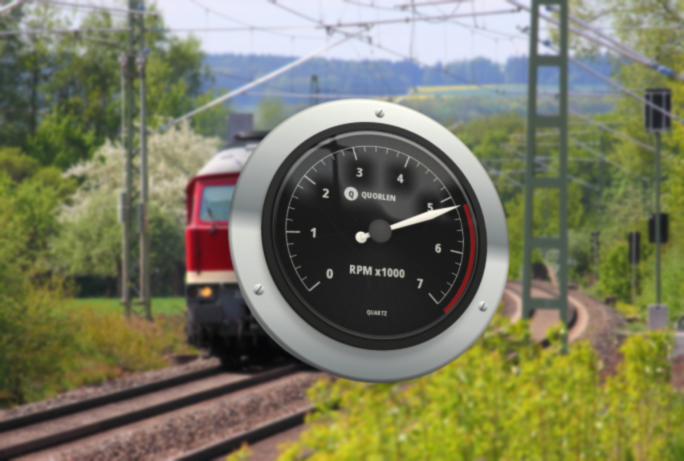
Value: 5200 rpm
